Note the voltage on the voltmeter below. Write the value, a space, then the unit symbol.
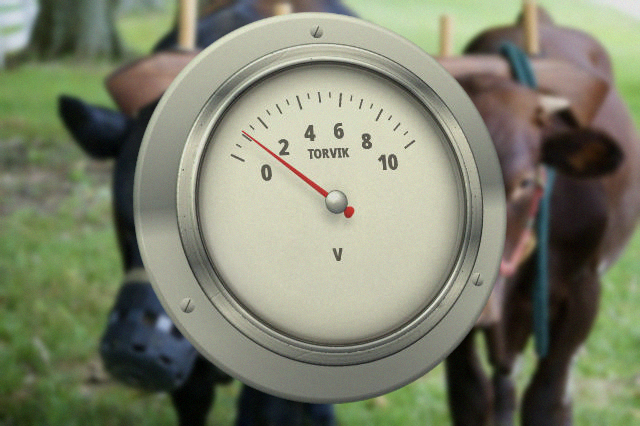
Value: 1 V
